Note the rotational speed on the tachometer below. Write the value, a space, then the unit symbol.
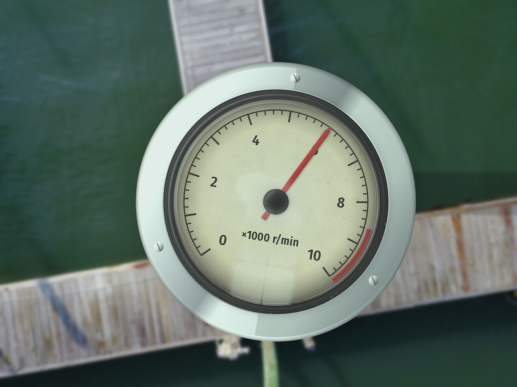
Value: 6000 rpm
